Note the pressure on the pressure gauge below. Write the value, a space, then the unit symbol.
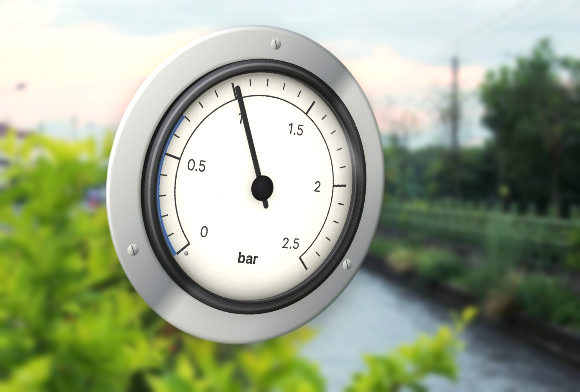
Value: 1 bar
